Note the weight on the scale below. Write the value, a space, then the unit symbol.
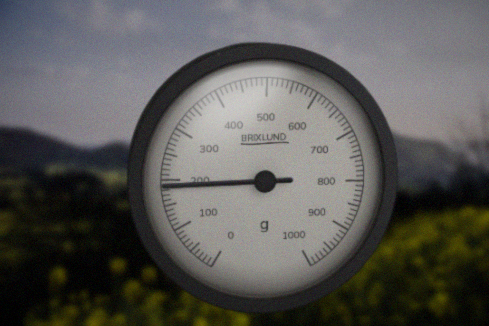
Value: 190 g
